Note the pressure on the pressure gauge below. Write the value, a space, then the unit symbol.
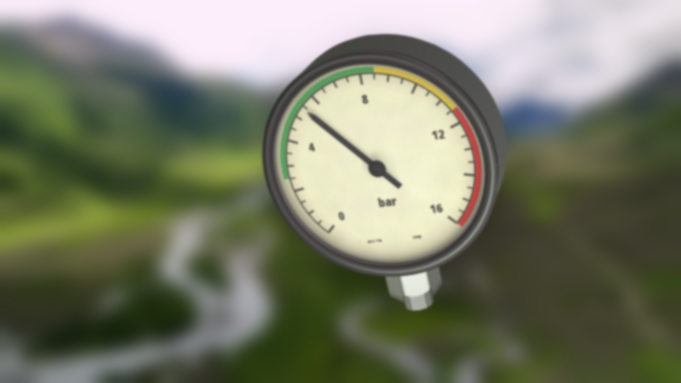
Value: 5.5 bar
